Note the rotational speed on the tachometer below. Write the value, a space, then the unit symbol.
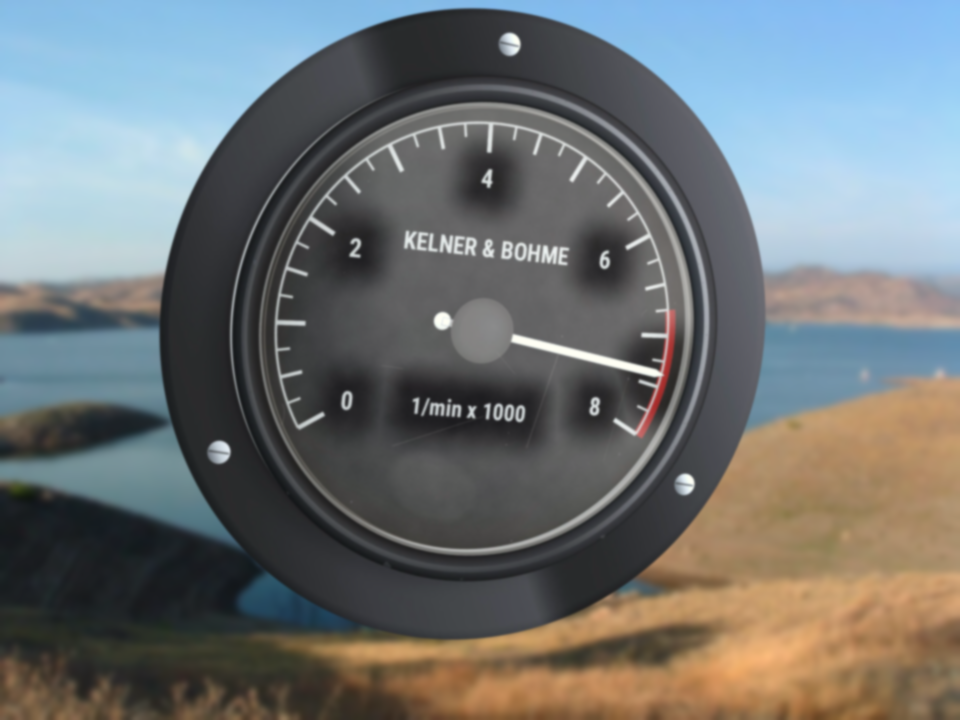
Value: 7375 rpm
